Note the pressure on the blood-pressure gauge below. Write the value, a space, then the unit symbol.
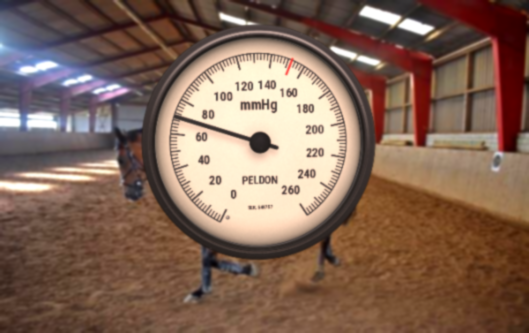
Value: 70 mmHg
